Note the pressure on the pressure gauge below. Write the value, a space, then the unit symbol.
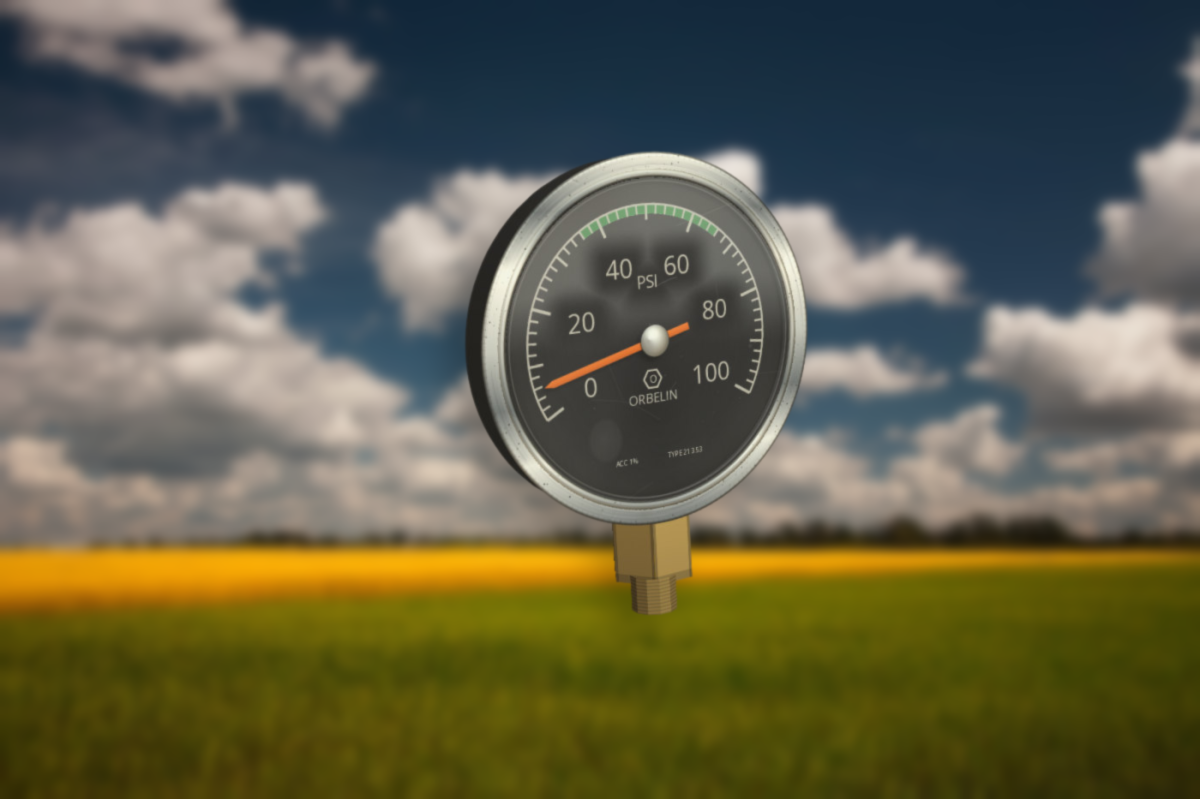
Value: 6 psi
